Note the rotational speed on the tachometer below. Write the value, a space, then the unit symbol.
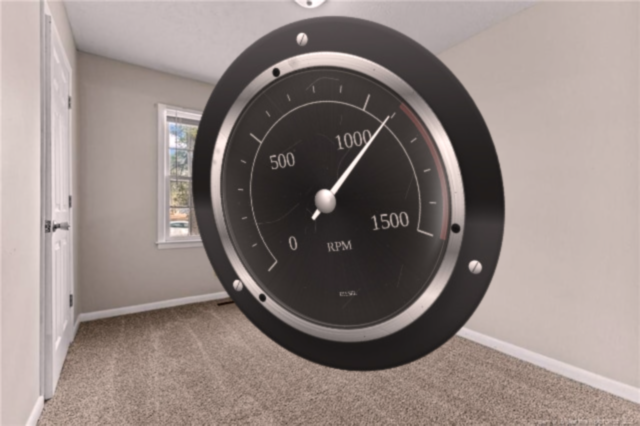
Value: 1100 rpm
